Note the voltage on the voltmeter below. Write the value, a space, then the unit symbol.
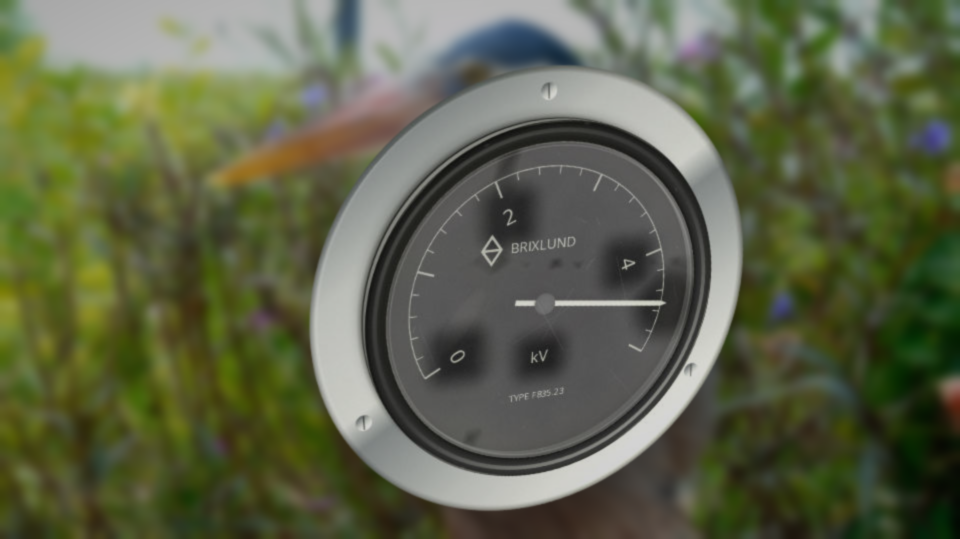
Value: 4.5 kV
